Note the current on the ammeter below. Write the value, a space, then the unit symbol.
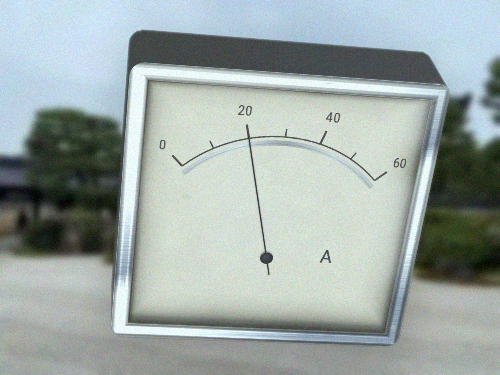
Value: 20 A
